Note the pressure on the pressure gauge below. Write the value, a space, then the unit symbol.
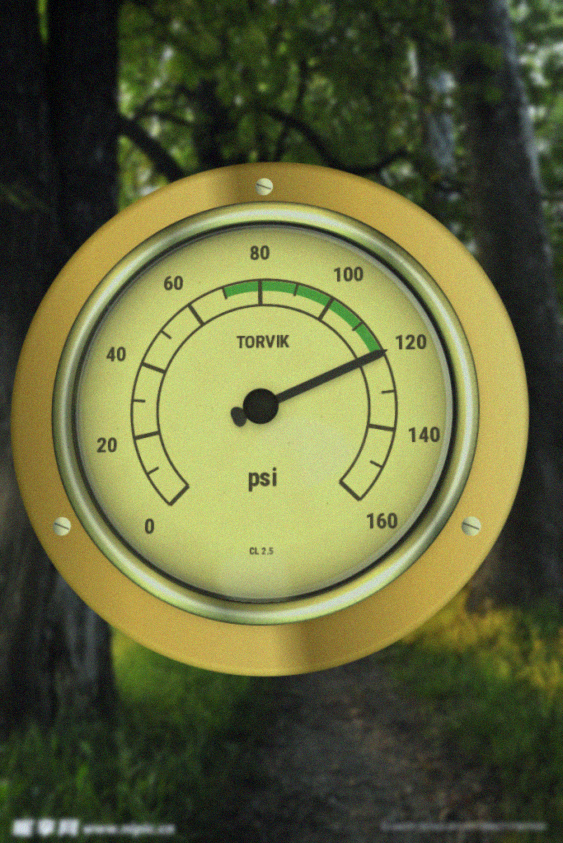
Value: 120 psi
